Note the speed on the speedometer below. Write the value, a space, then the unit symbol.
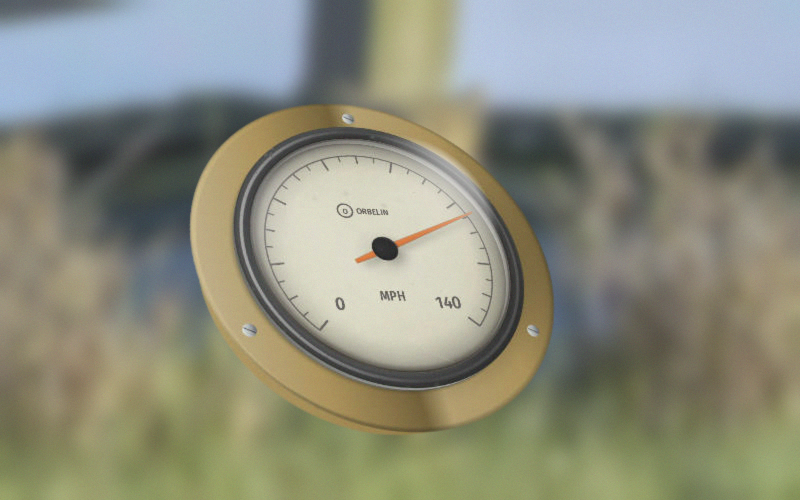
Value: 105 mph
